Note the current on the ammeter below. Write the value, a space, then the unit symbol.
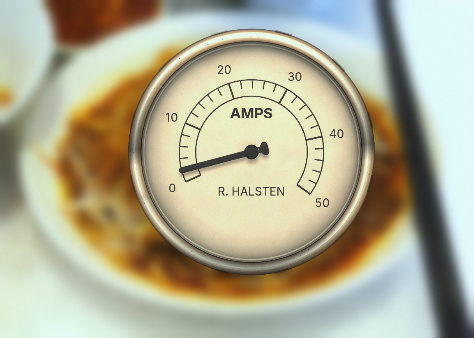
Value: 2 A
